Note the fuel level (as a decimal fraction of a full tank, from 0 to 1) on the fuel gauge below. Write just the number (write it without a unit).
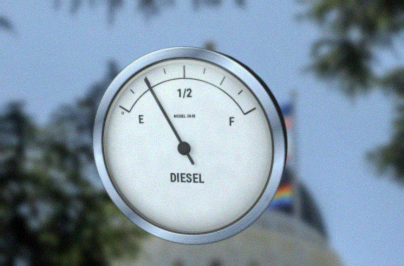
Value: 0.25
